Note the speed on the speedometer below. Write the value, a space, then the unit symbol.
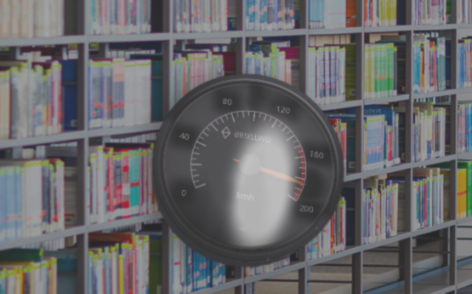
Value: 185 km/h
